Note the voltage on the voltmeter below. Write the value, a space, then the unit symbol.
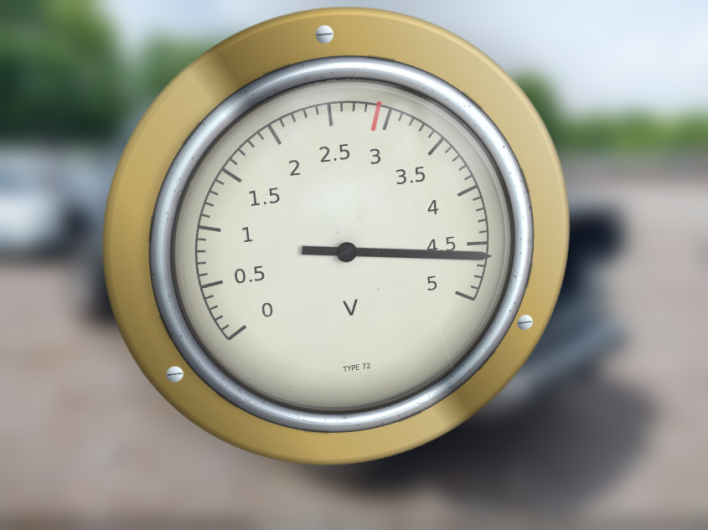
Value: 4.6 V
